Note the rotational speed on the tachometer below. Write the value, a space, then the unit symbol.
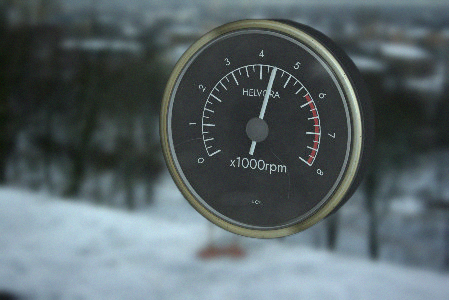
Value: 4500 rpm
